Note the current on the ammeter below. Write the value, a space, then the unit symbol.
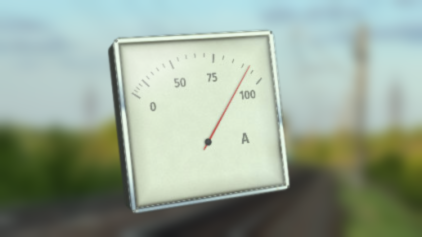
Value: 92.5 A
